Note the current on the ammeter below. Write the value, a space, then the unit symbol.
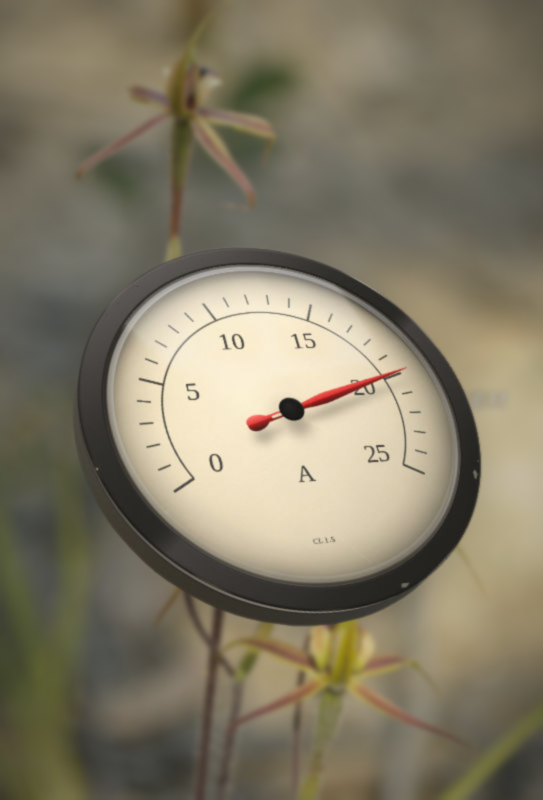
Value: 20 A
